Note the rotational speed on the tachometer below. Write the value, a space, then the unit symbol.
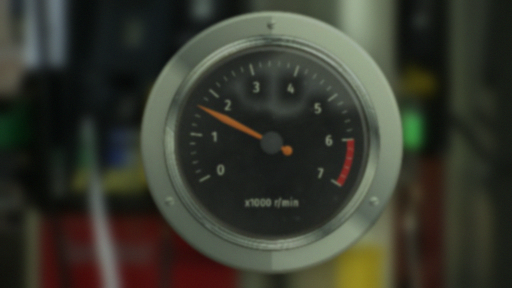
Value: 1600 rpm
